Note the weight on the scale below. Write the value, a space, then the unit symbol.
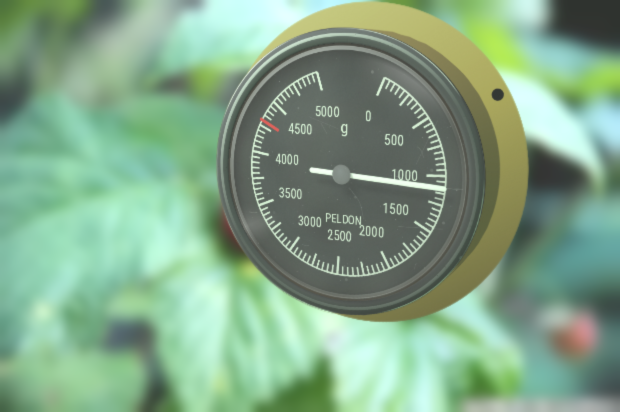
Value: 1100 g
